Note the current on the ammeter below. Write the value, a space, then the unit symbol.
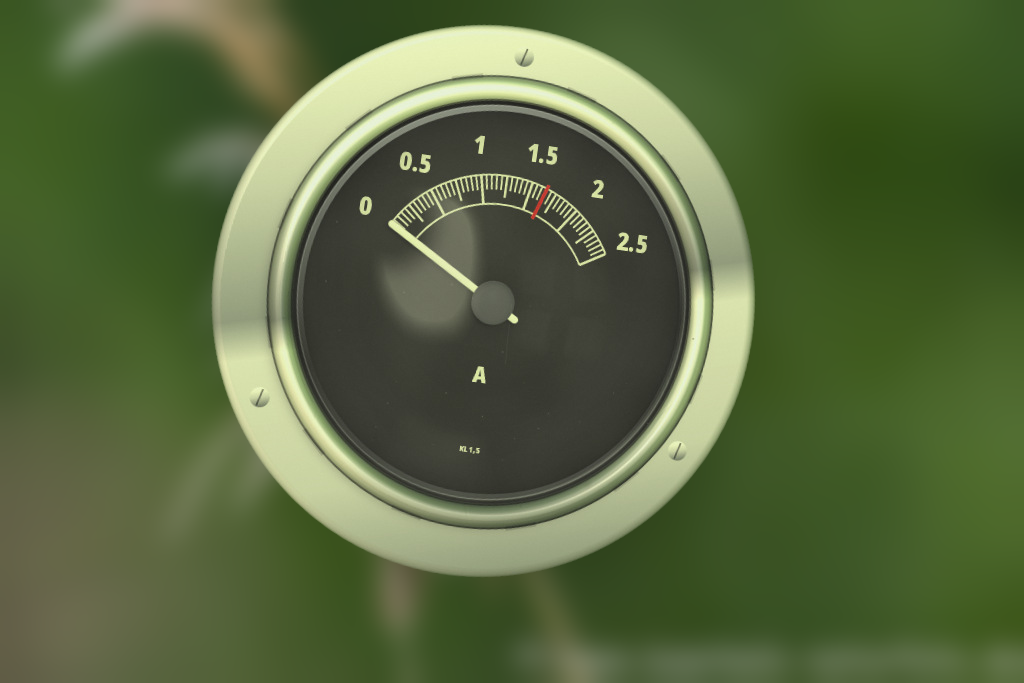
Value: 0 A
